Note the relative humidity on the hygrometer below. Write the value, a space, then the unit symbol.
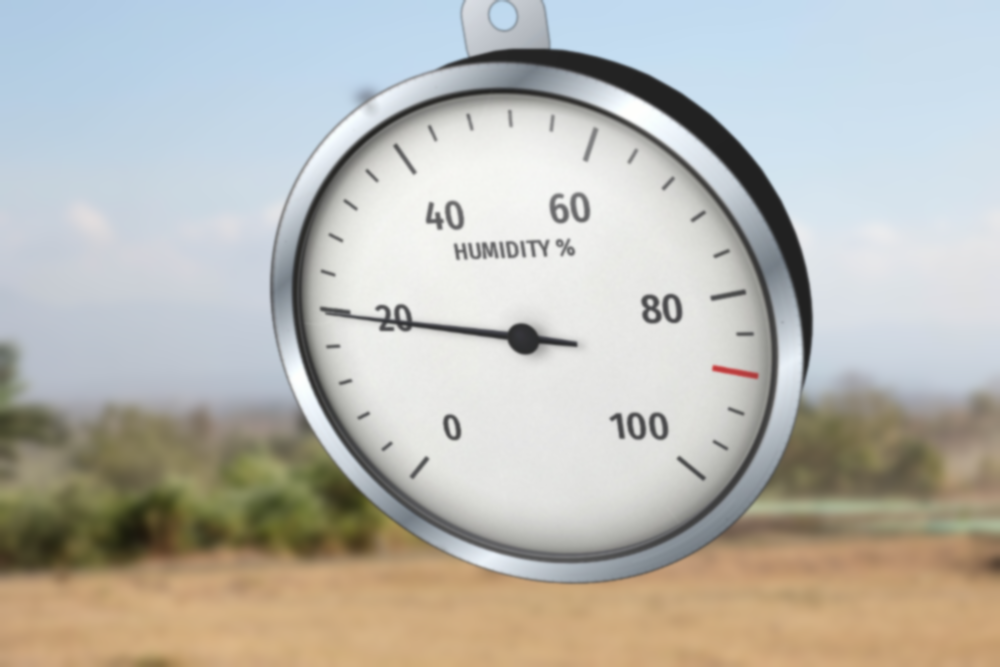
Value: 20 %
